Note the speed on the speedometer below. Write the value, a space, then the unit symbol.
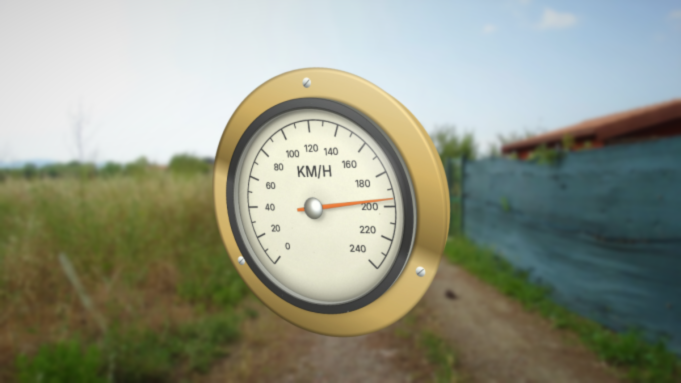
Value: 195 km/h
